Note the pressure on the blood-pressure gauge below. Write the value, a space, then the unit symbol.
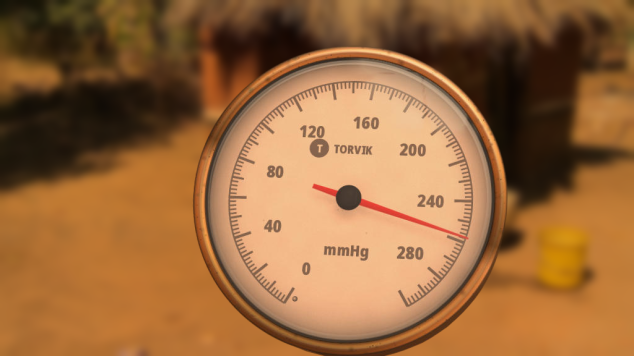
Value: 258 mmHg
